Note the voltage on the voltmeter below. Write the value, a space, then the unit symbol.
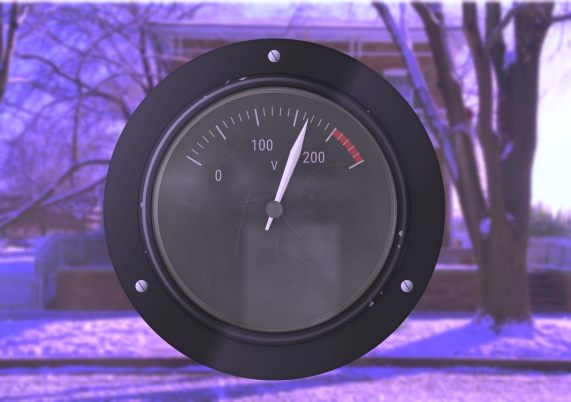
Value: 165 V
